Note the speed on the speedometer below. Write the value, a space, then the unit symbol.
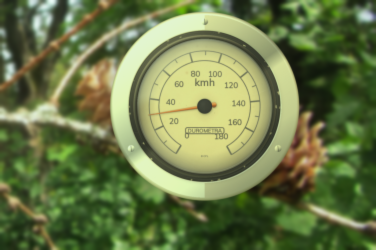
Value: 30 km/h
